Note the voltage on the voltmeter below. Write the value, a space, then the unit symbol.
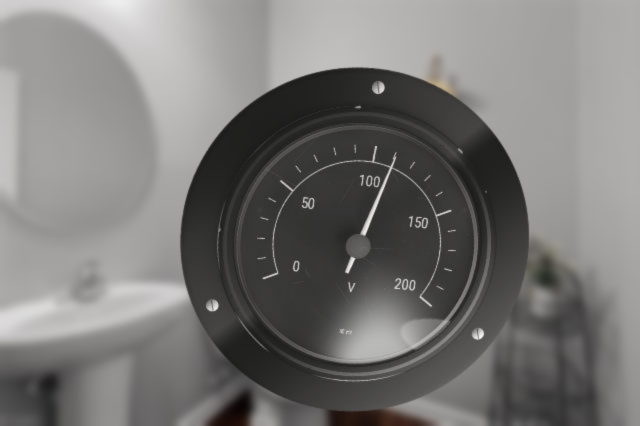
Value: 110 V
